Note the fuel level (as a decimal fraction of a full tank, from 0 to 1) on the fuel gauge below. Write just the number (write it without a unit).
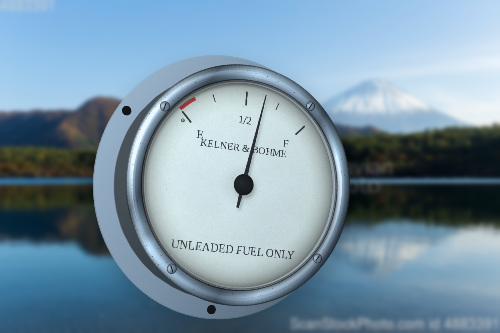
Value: 0.625
